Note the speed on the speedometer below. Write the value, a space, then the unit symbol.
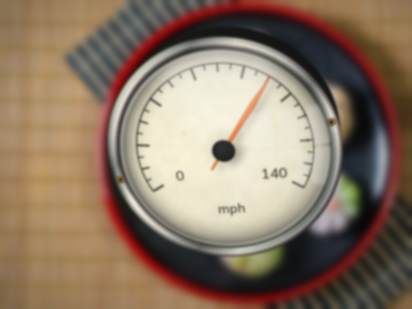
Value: 90 mph
